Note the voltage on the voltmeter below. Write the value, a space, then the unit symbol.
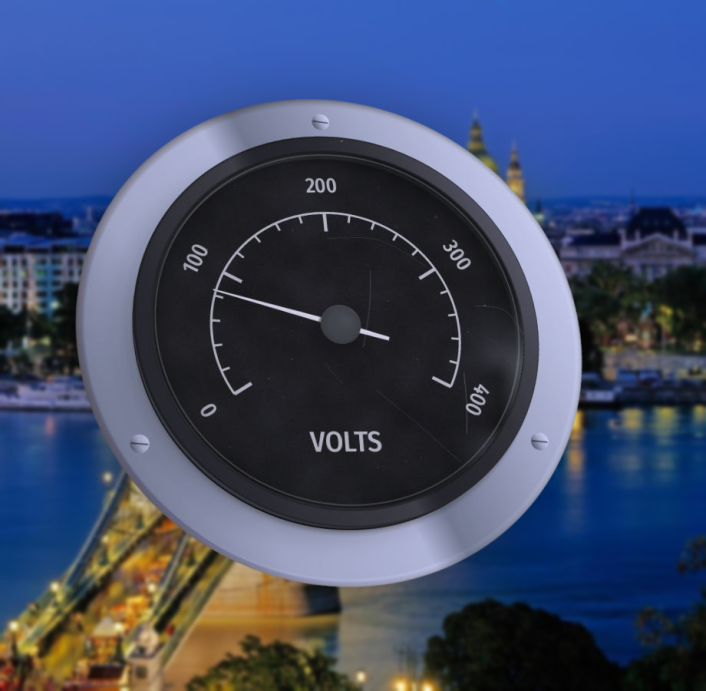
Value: 80 V
